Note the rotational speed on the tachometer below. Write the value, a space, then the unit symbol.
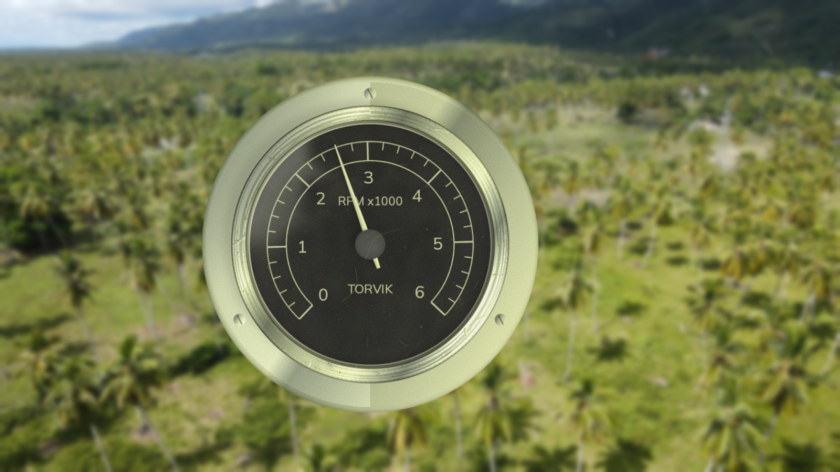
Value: 2600 rpm
